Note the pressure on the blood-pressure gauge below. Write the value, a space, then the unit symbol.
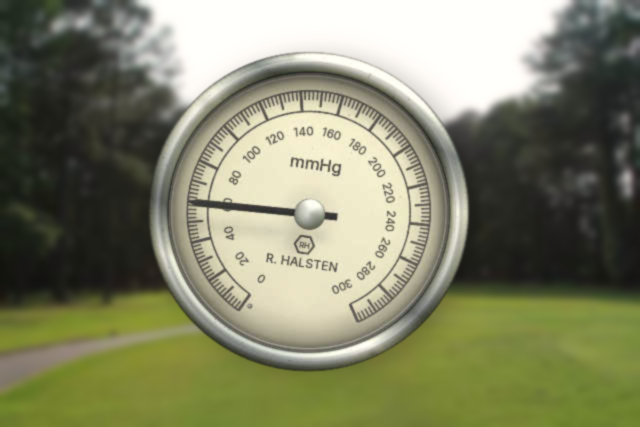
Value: 60 mmHg
